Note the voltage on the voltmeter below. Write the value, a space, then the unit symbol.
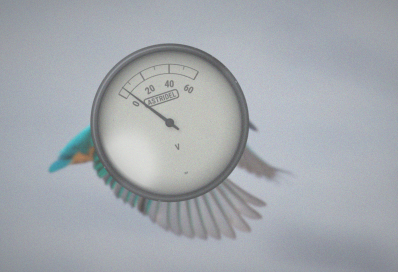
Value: 5 V
